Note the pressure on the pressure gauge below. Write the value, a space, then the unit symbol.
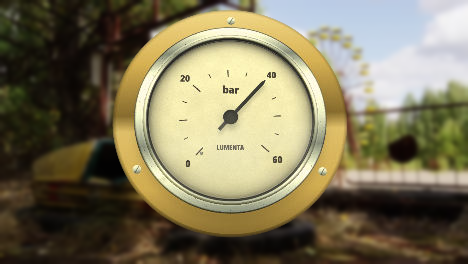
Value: 40 bar
